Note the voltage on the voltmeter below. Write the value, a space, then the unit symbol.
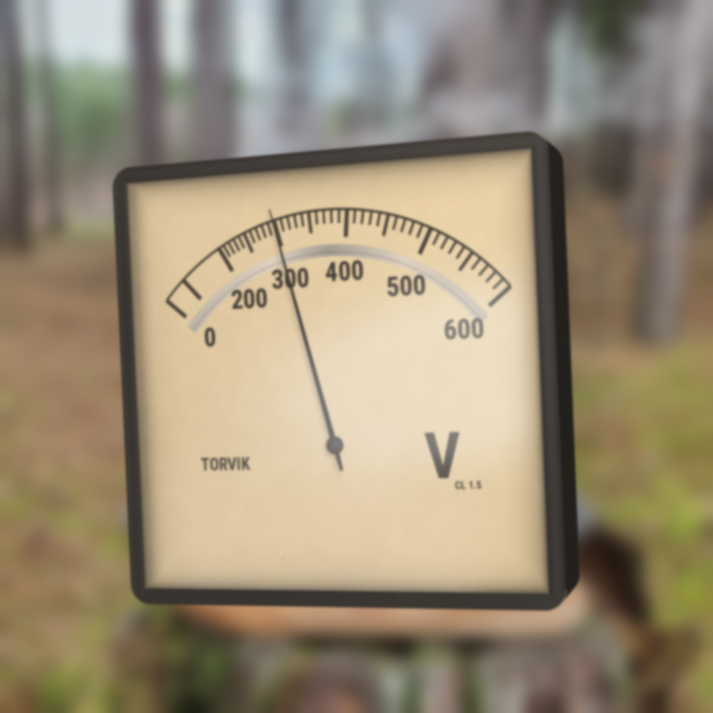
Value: 300 V
